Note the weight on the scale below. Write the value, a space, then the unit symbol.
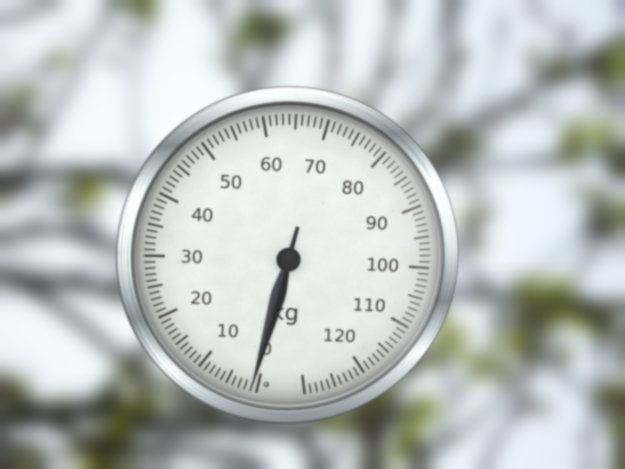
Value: 1 kg
